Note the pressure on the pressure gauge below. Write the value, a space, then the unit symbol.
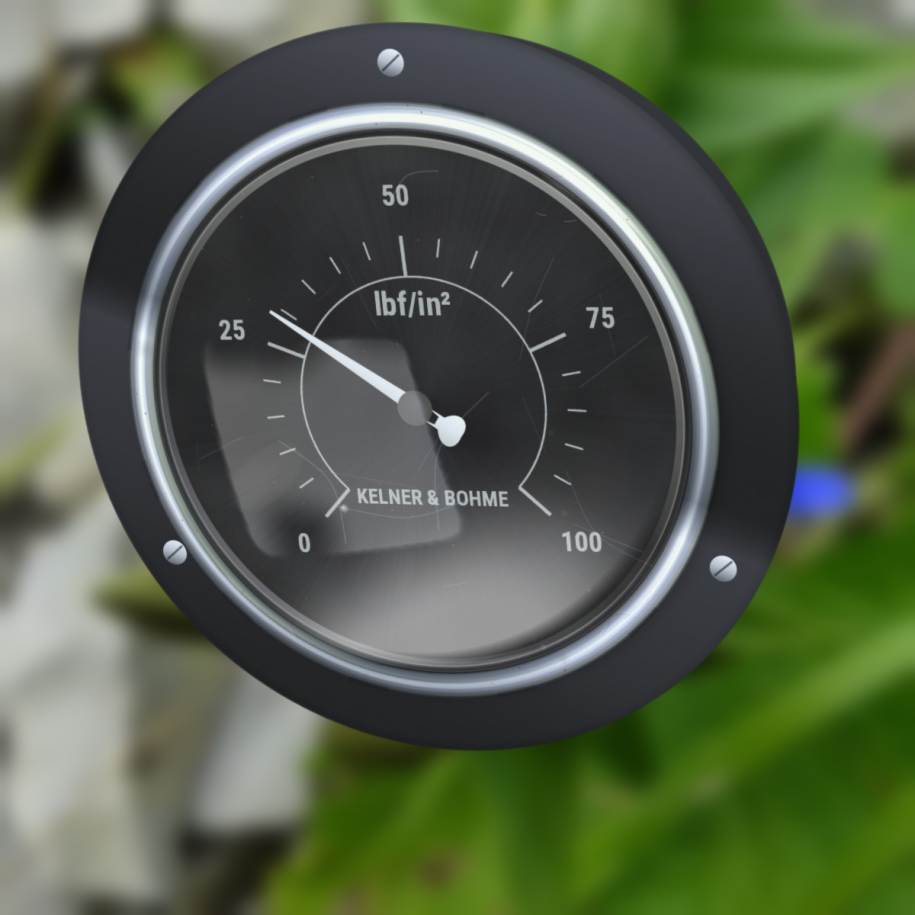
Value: 30 psi
